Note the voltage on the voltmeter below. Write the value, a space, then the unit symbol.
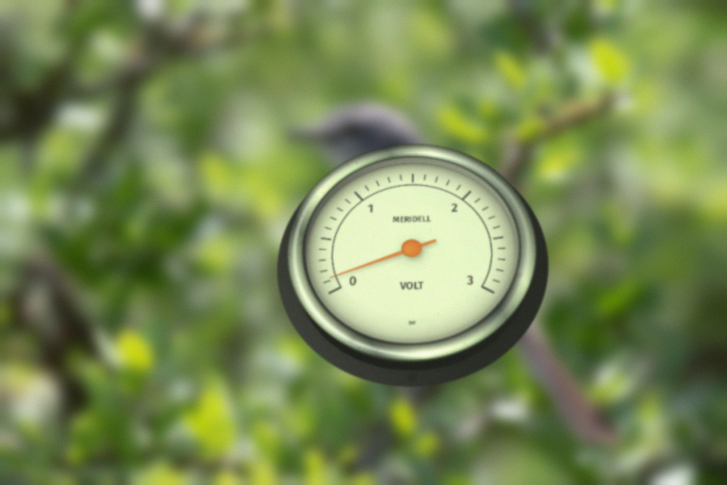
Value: 0.1 V
